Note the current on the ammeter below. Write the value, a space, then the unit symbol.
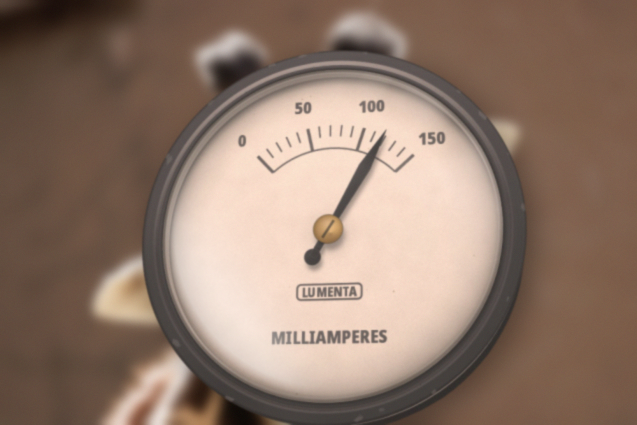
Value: 120 mA
